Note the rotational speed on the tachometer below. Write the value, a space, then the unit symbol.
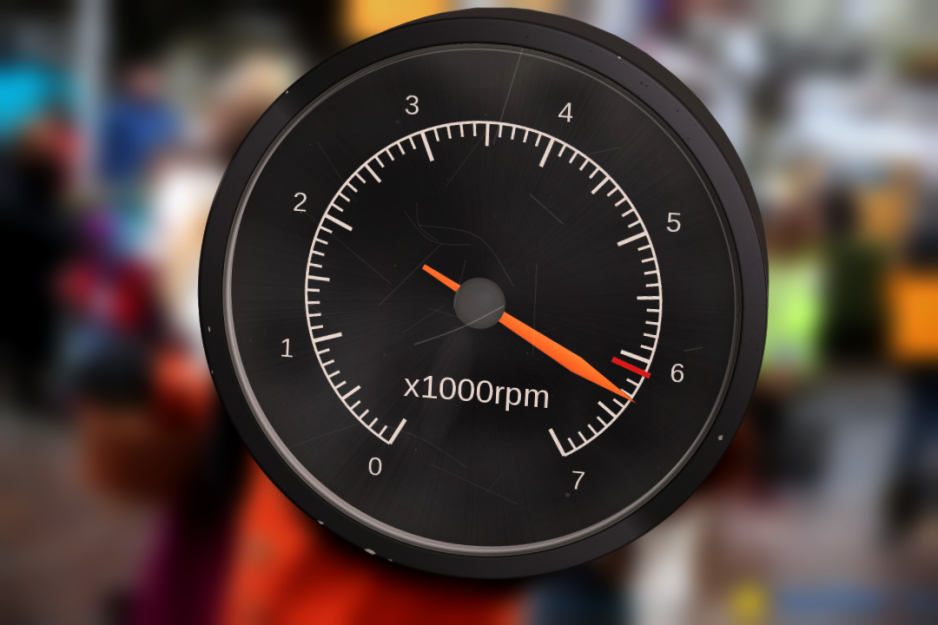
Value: 6300 rpm
